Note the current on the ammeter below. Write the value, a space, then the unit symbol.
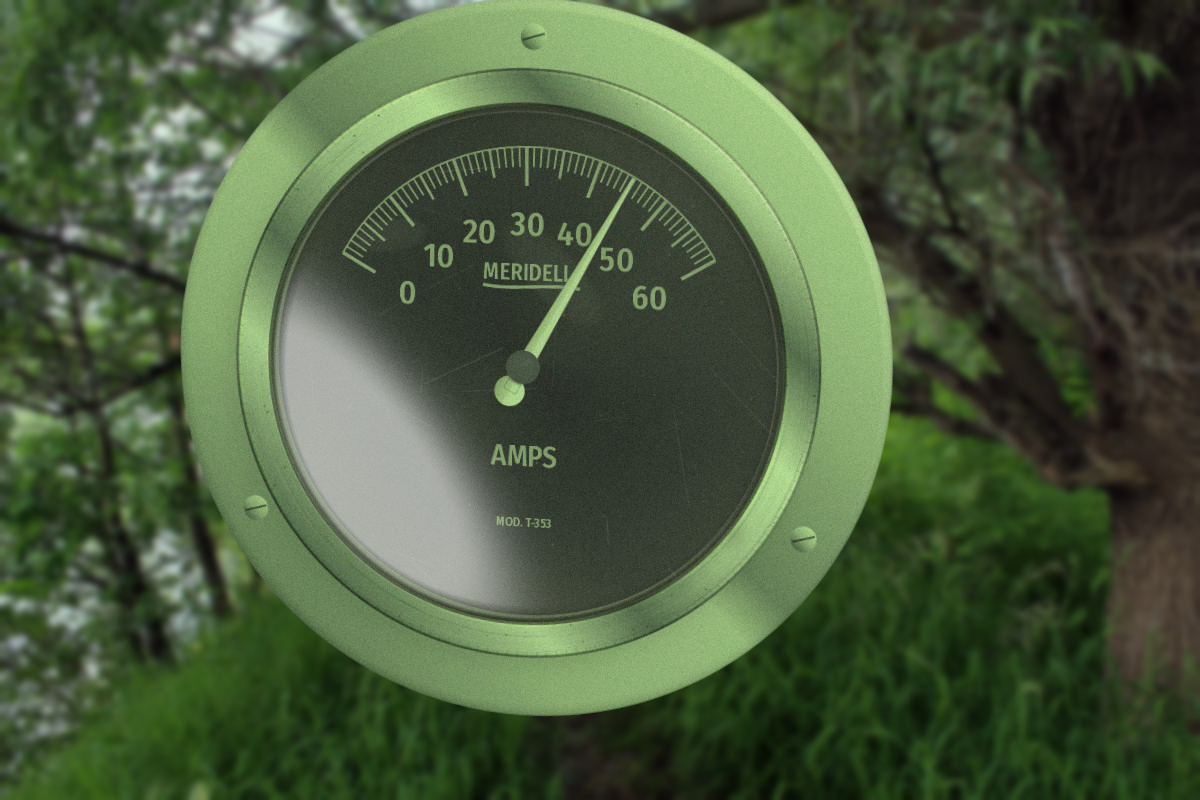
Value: 45 A
